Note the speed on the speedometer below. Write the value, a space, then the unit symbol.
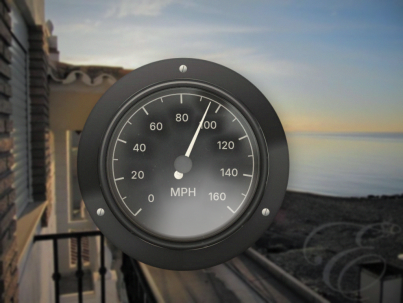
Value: 95 mph
